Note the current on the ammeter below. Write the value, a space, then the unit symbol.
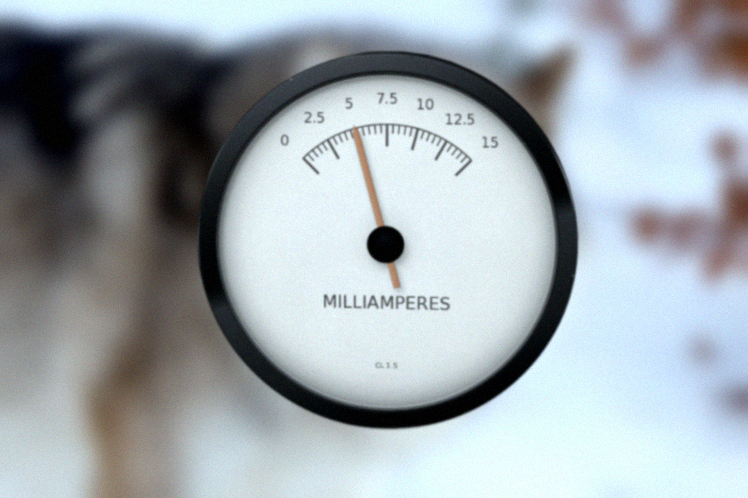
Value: 5 mA
